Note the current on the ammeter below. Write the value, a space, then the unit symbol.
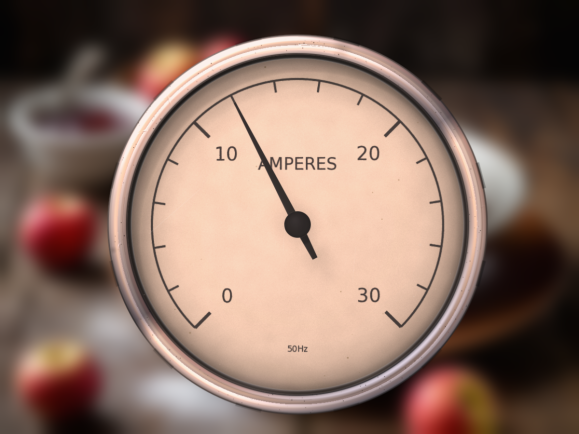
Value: 12 A
